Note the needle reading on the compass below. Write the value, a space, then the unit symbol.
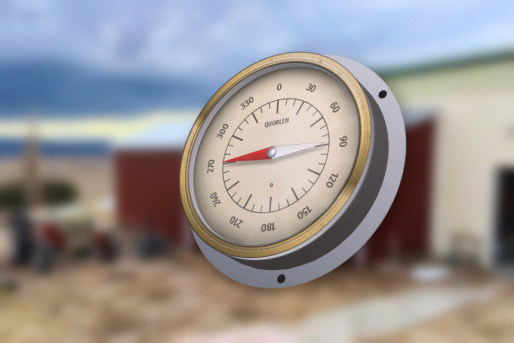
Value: 270 °
